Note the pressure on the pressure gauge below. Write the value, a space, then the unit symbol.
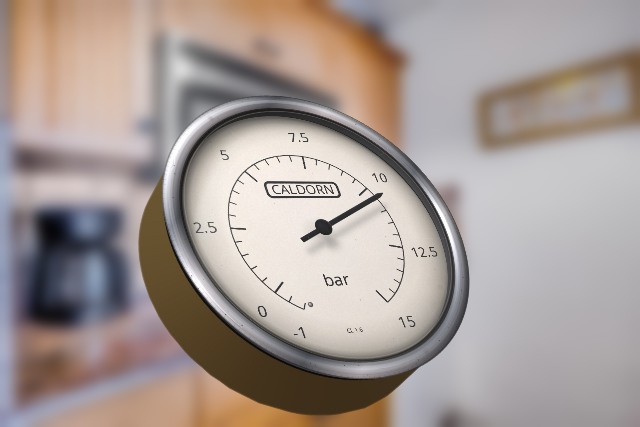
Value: 10.5 bar
